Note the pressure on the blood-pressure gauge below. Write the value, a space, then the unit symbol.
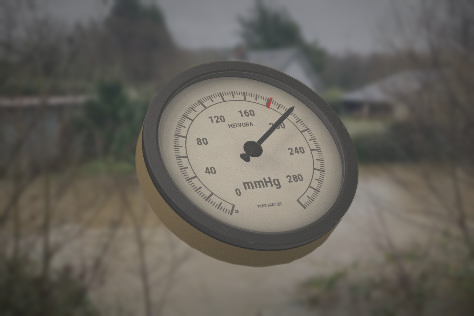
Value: 200 mmHg
